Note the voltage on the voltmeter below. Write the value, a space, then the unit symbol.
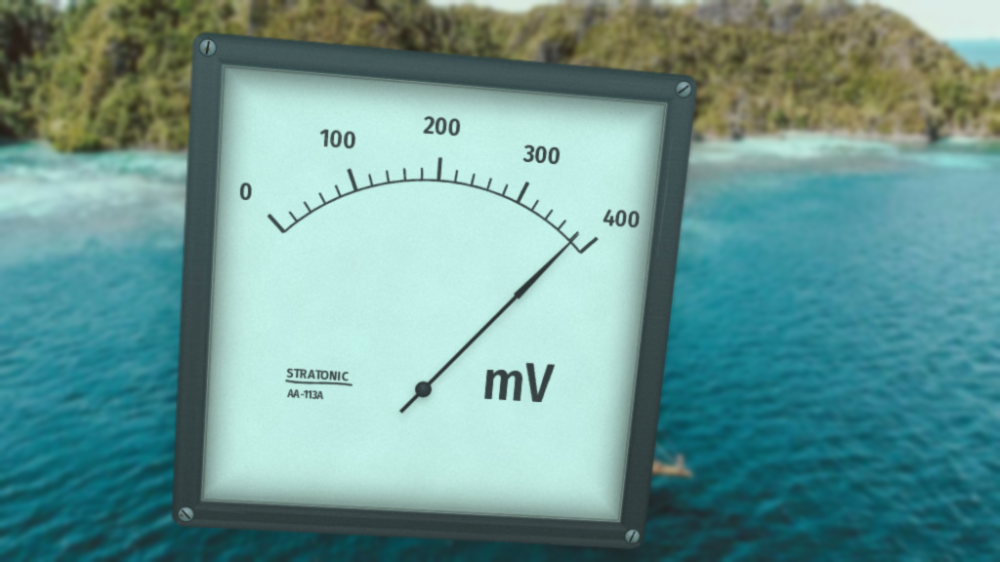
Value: 380 mV
